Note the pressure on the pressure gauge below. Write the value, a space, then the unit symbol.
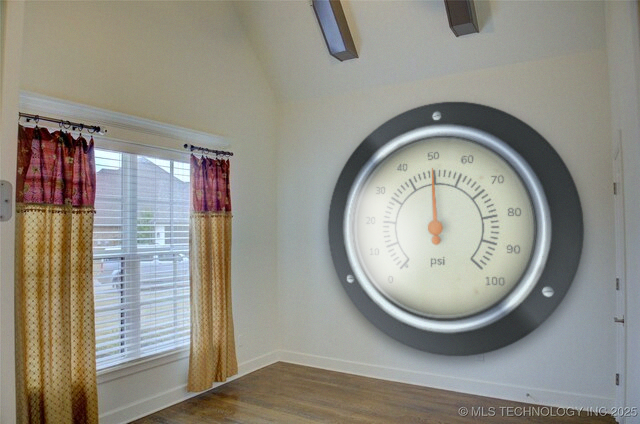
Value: 50 psi
